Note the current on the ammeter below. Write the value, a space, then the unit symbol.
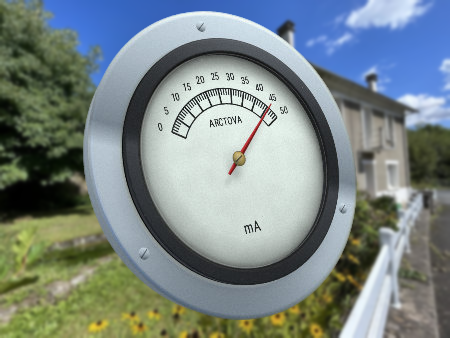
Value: 45 mA
